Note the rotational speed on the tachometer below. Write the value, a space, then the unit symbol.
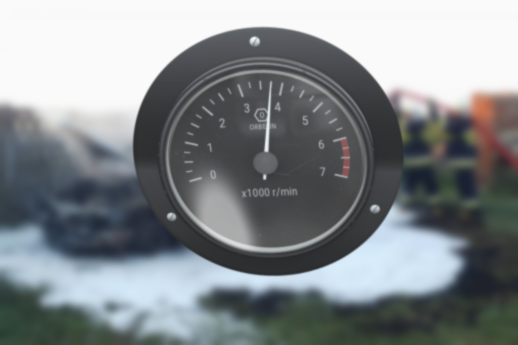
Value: 3750 rpm
